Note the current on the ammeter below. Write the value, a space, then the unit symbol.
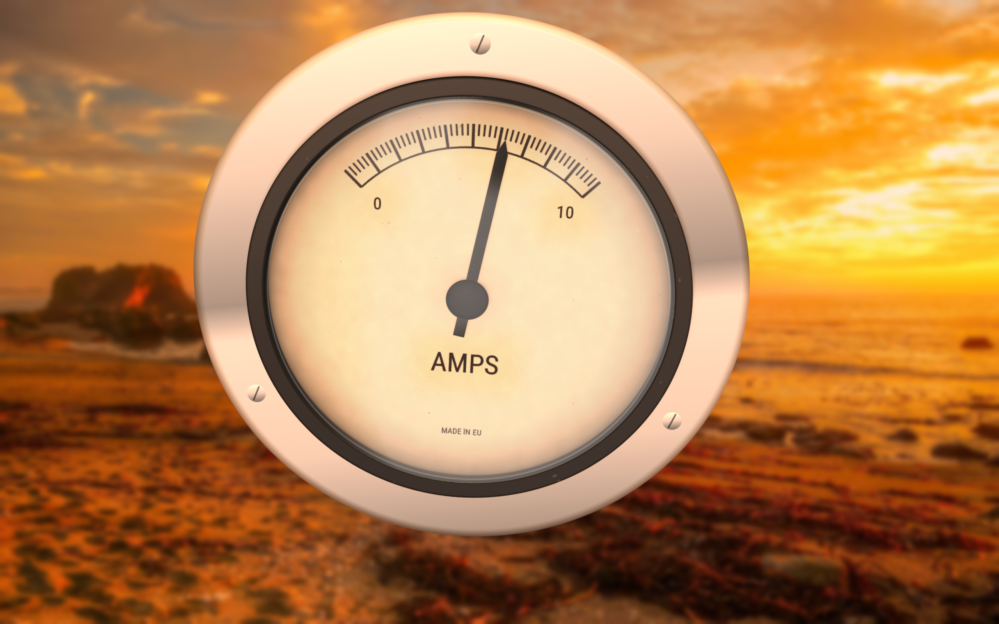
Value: 6.2 A
